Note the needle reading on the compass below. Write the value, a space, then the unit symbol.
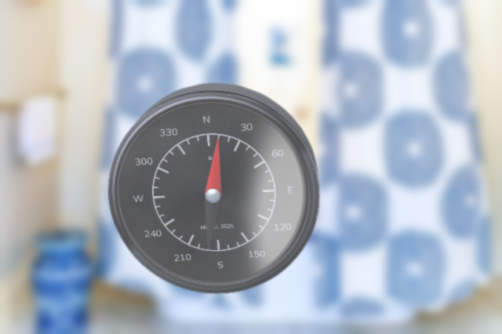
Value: 10 °
